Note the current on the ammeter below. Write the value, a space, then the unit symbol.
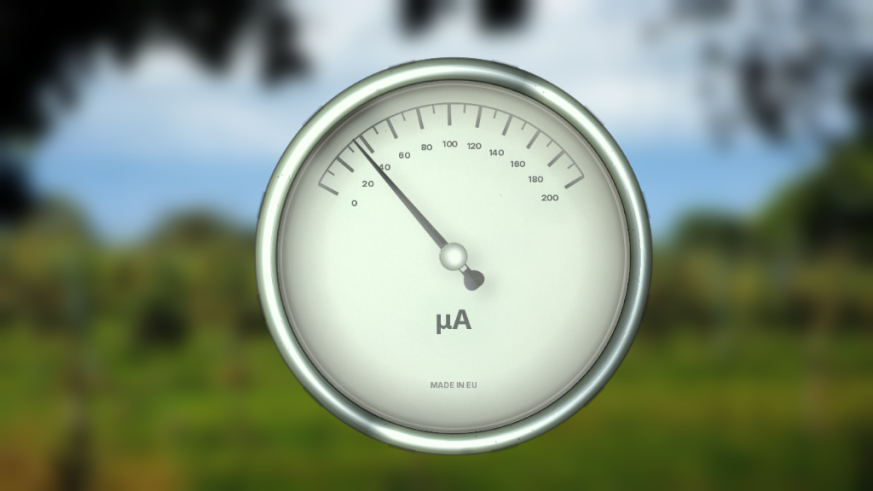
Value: 35 µA
